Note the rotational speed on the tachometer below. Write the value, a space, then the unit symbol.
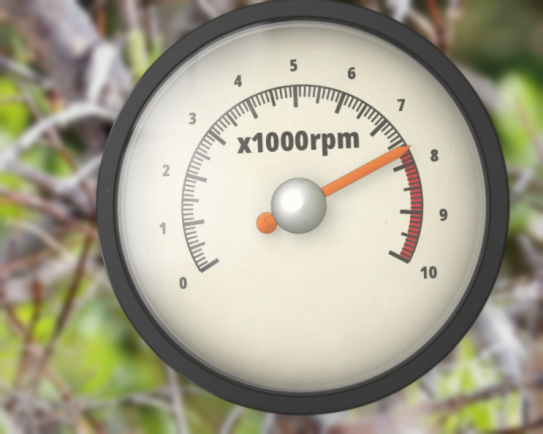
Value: 7700 rpm
